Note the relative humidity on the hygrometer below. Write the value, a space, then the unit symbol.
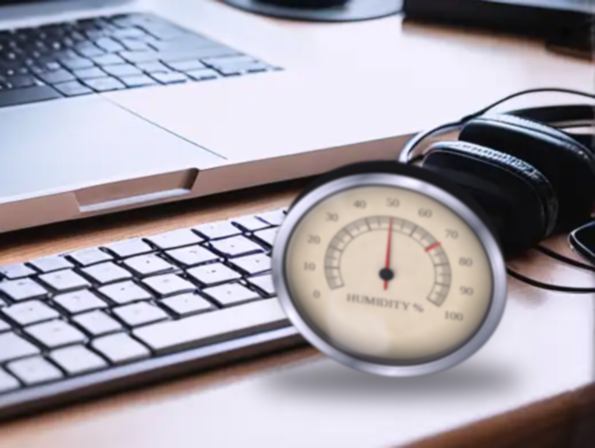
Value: 50 %
